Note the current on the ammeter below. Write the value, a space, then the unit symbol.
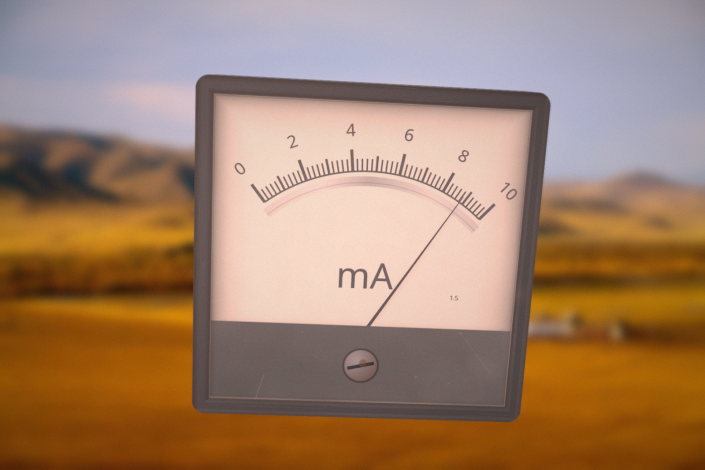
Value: 8.8 mA
